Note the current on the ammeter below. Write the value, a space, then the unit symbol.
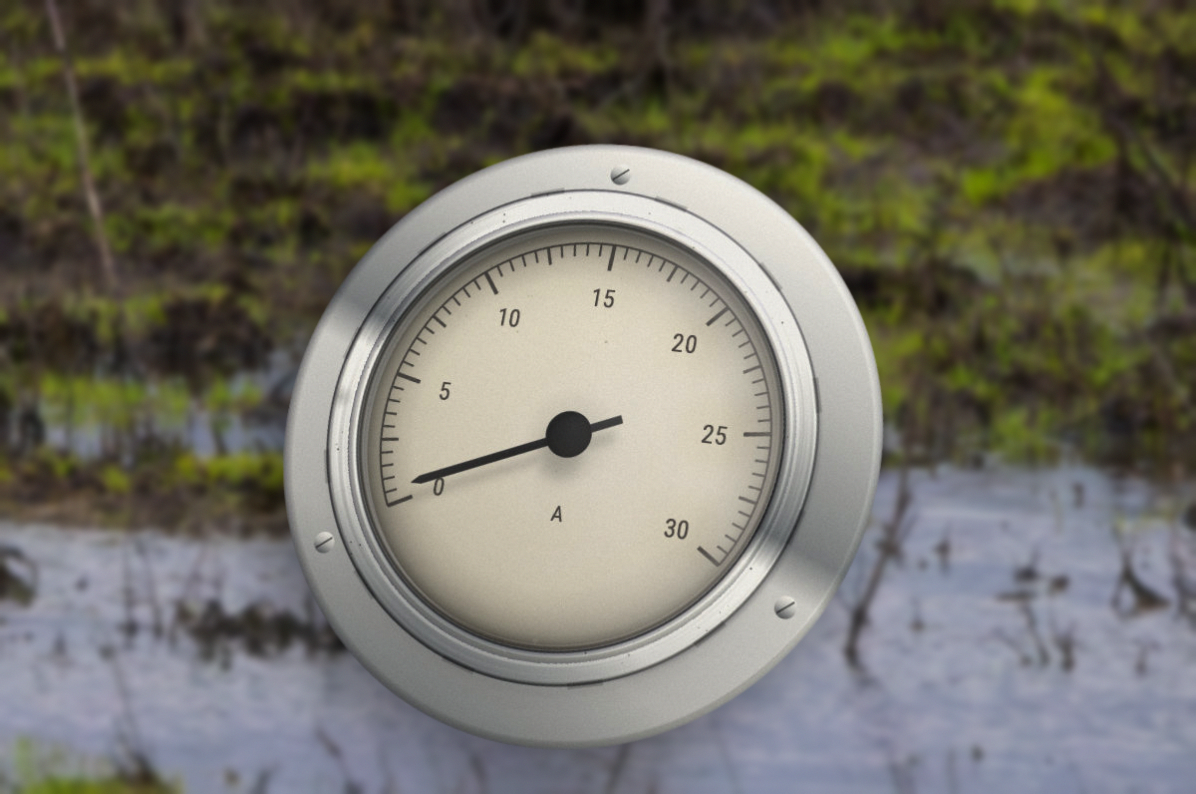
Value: 0.5 A
